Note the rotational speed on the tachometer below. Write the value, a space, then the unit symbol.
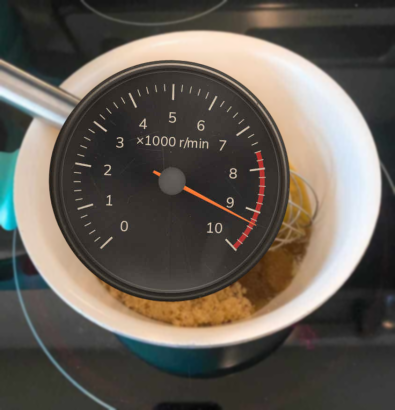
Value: 9300 rpm
